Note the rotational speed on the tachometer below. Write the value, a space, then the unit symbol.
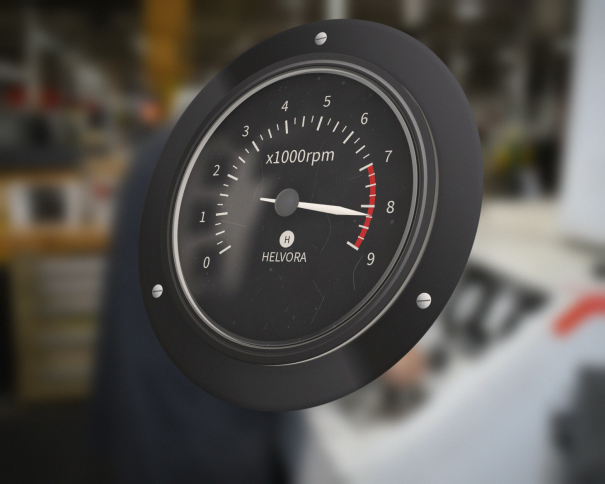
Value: 8250 rpm
